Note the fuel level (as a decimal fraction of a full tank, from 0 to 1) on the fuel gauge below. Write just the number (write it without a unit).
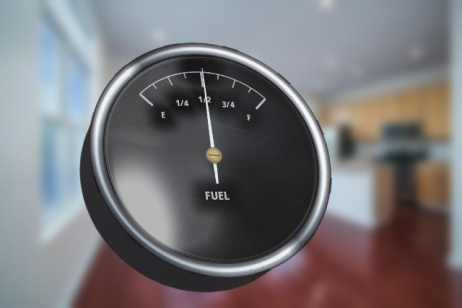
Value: 0.5
